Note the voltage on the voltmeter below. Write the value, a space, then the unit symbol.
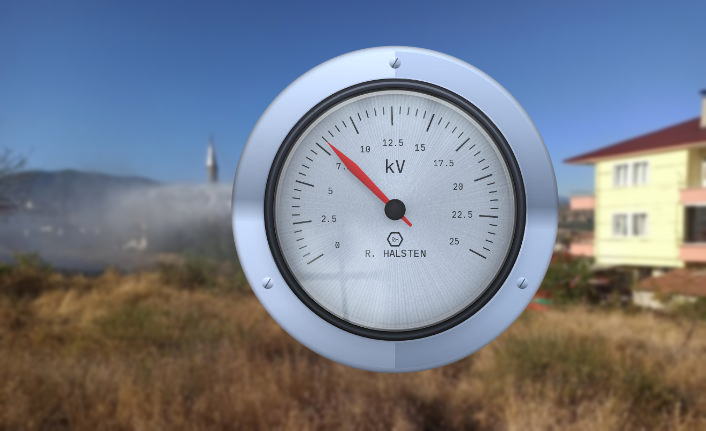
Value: 8 kV
